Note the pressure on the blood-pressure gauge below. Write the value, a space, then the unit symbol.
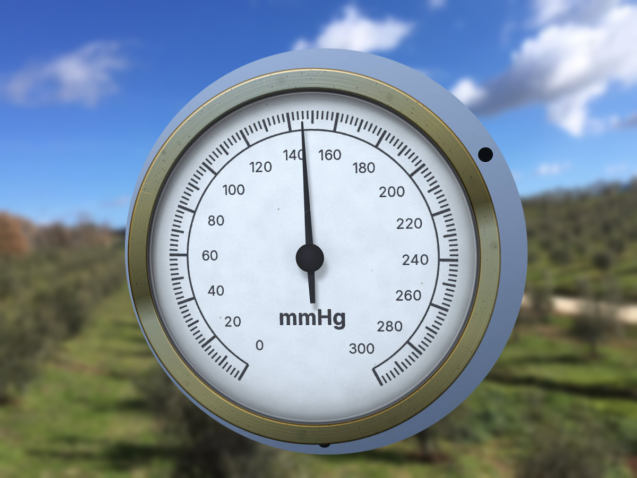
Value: 146 mmHg
